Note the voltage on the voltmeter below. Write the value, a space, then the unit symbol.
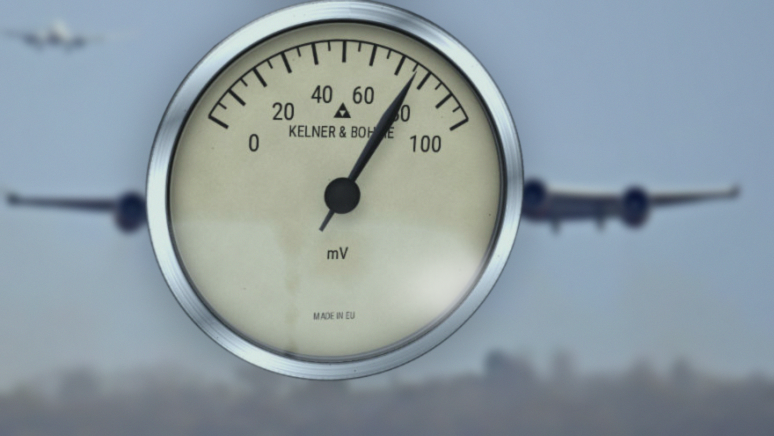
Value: 75 mV
